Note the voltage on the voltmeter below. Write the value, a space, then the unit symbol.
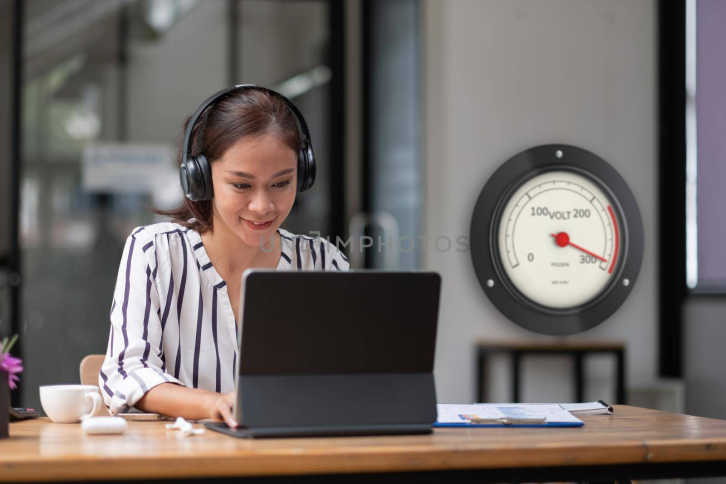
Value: 290 V
